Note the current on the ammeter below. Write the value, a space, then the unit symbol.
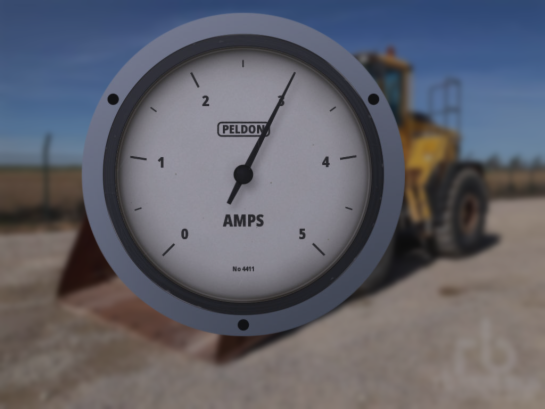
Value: 3 A
